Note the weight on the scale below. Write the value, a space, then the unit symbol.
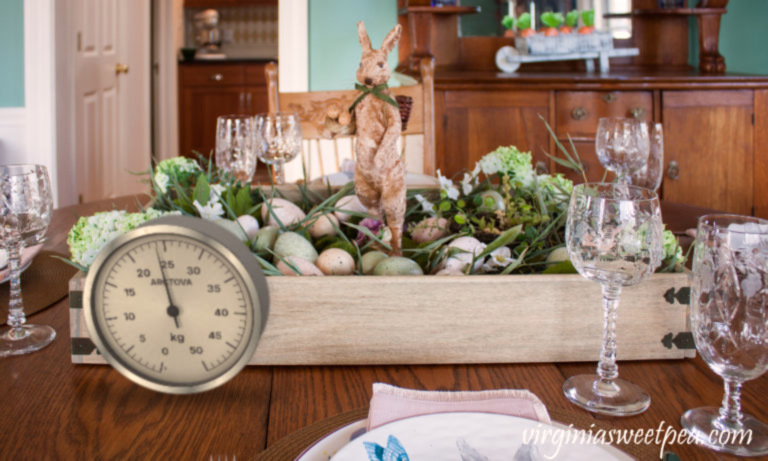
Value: 24 kg
